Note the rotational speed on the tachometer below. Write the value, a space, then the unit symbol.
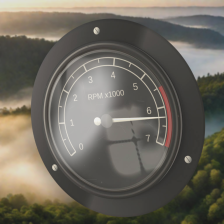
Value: 6250 rpm
